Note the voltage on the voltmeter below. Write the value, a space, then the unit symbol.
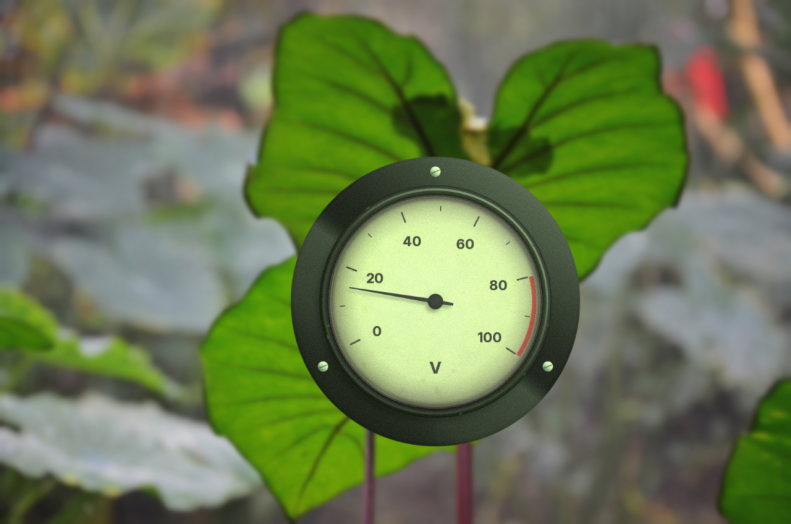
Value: 15 V
